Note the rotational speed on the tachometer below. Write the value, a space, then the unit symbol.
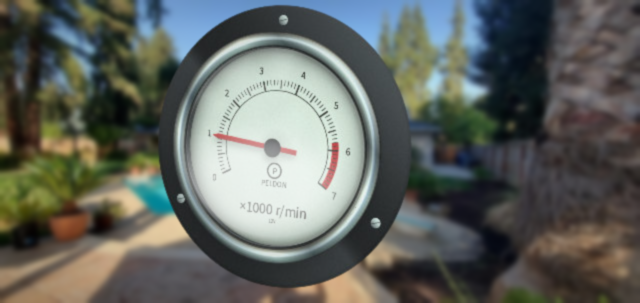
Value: 1000 rpm
